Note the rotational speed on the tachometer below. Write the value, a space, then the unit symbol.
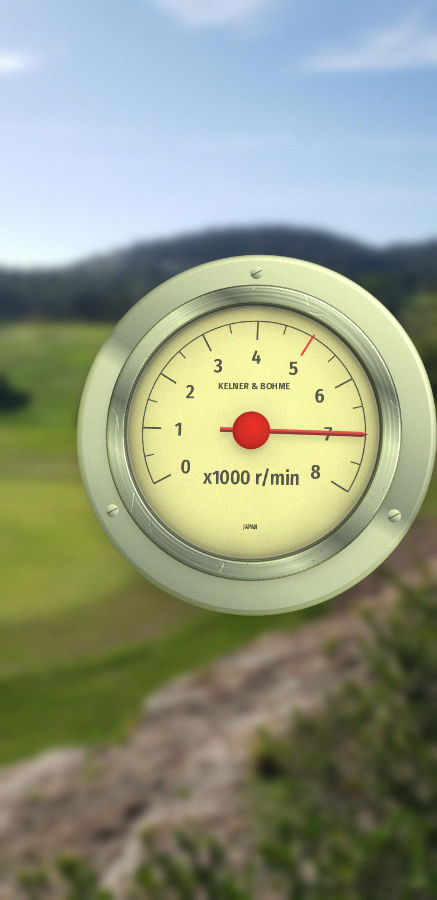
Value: 7000 rpm
